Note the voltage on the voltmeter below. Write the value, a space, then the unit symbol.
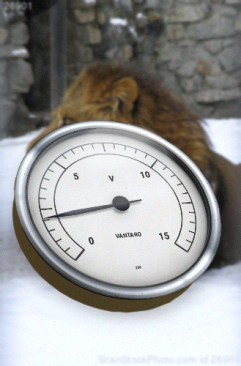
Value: 2 V
